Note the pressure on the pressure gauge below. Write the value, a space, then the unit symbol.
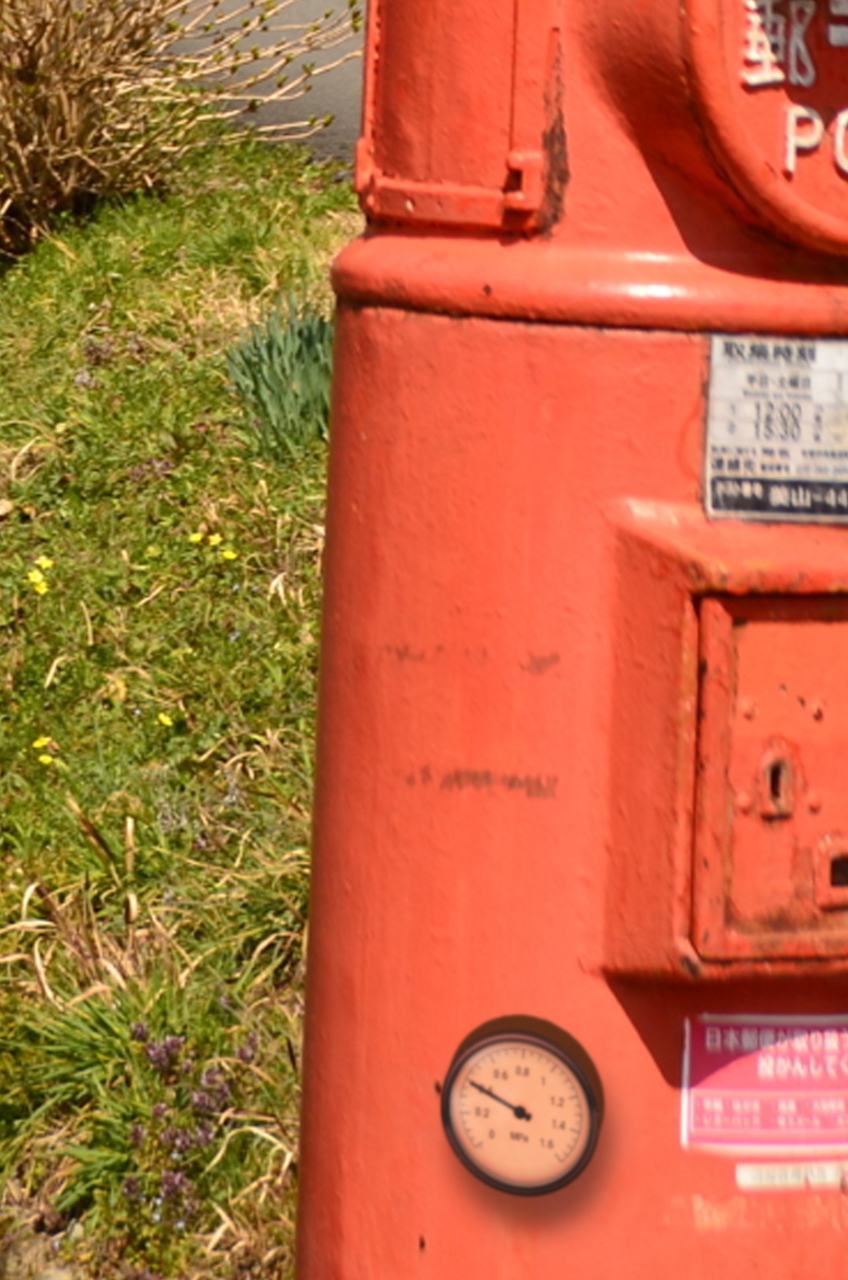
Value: 0.4 MPa
